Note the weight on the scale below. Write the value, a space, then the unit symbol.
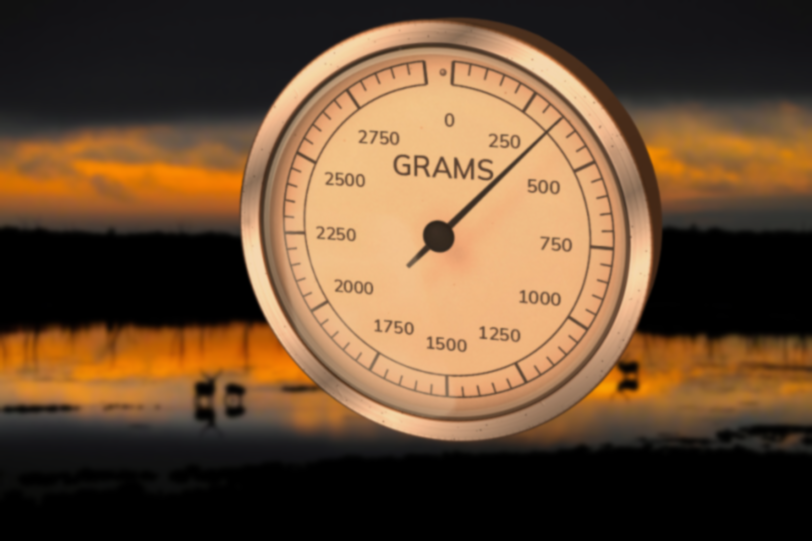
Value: 350 g
